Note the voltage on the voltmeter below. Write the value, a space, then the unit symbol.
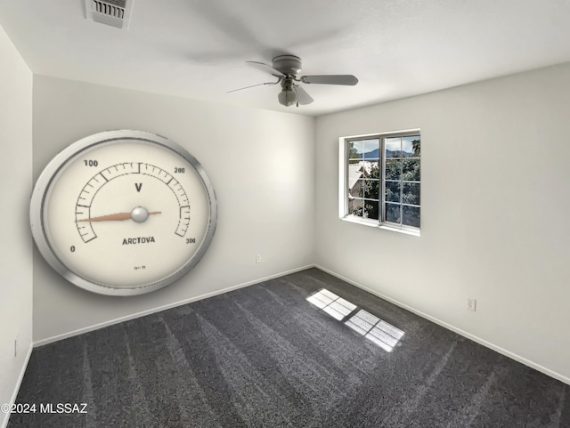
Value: 30 V
